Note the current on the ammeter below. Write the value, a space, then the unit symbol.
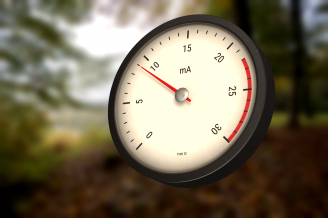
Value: 9 mA
